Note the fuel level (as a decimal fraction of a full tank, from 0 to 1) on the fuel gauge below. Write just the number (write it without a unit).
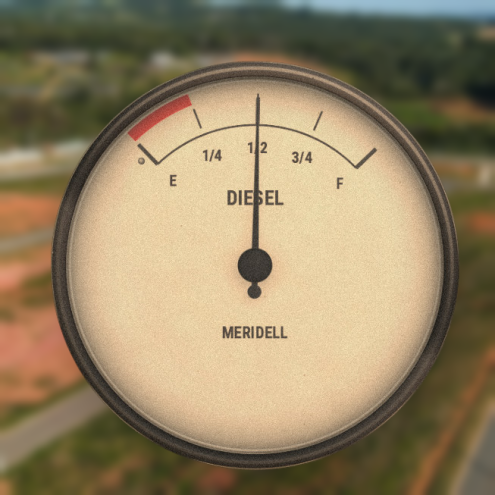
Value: 0.5
